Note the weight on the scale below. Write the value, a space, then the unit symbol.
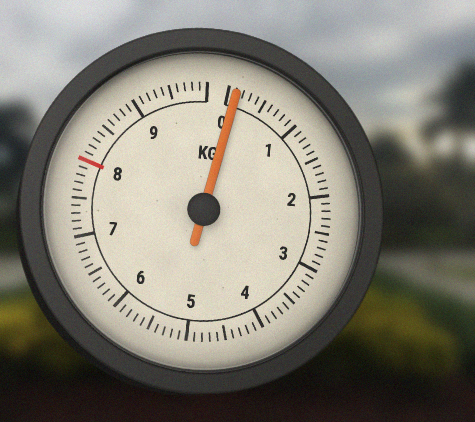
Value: 0.1 kg
